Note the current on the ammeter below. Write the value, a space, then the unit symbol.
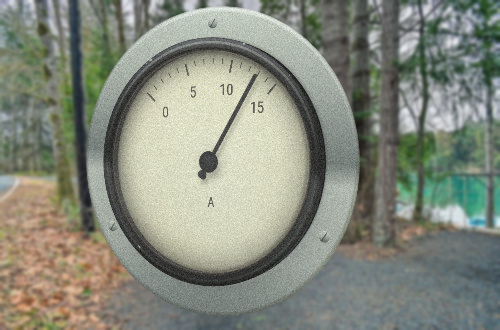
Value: 13 A
